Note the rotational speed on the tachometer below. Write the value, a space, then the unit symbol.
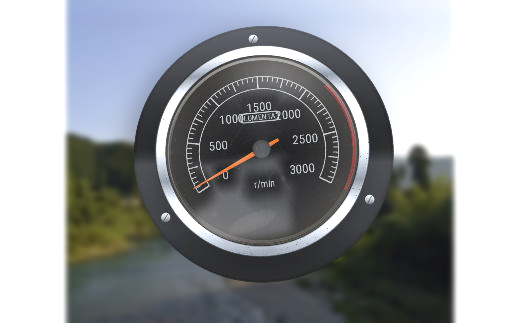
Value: 50 rpm
